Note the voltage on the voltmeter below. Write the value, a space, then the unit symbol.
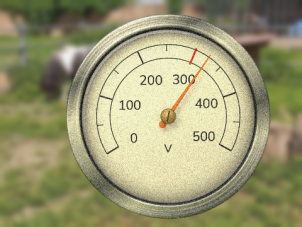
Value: 325 V
